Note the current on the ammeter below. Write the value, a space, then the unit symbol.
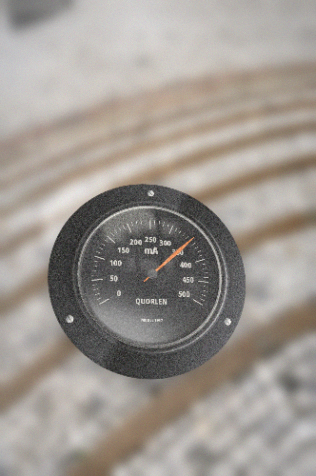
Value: 350 mA
